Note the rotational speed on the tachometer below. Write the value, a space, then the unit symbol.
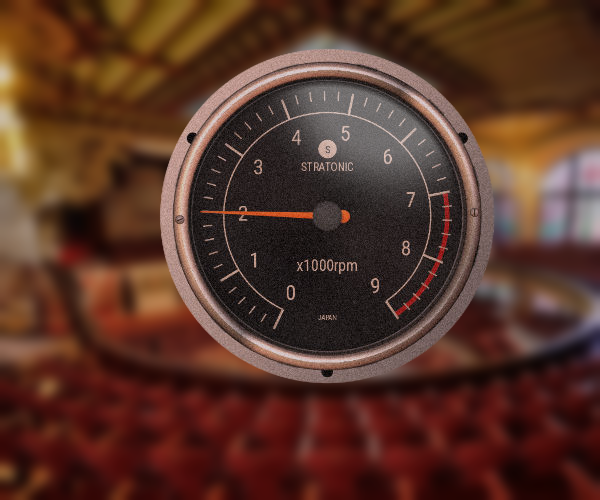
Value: 2000 rpm
